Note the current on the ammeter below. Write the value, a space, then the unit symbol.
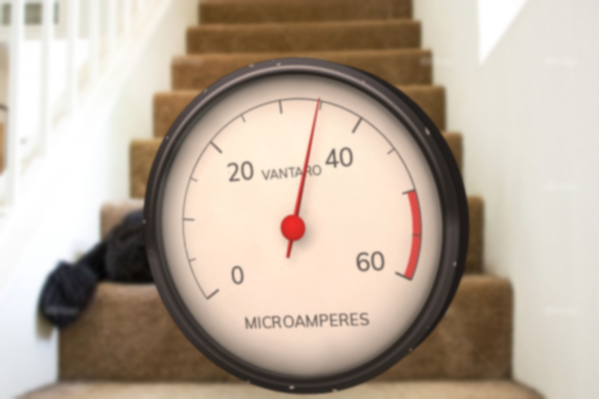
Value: 35 µA
